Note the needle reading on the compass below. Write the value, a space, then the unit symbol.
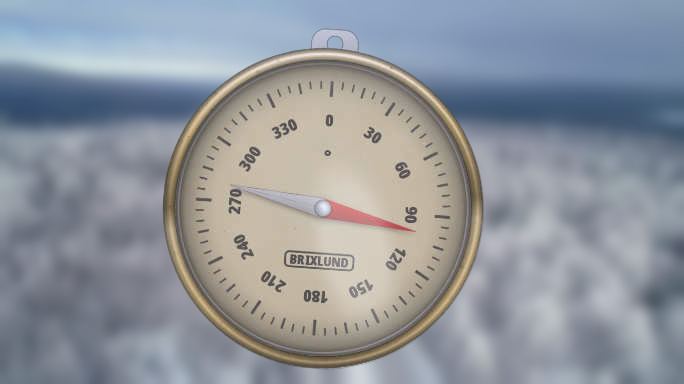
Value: 100 °
